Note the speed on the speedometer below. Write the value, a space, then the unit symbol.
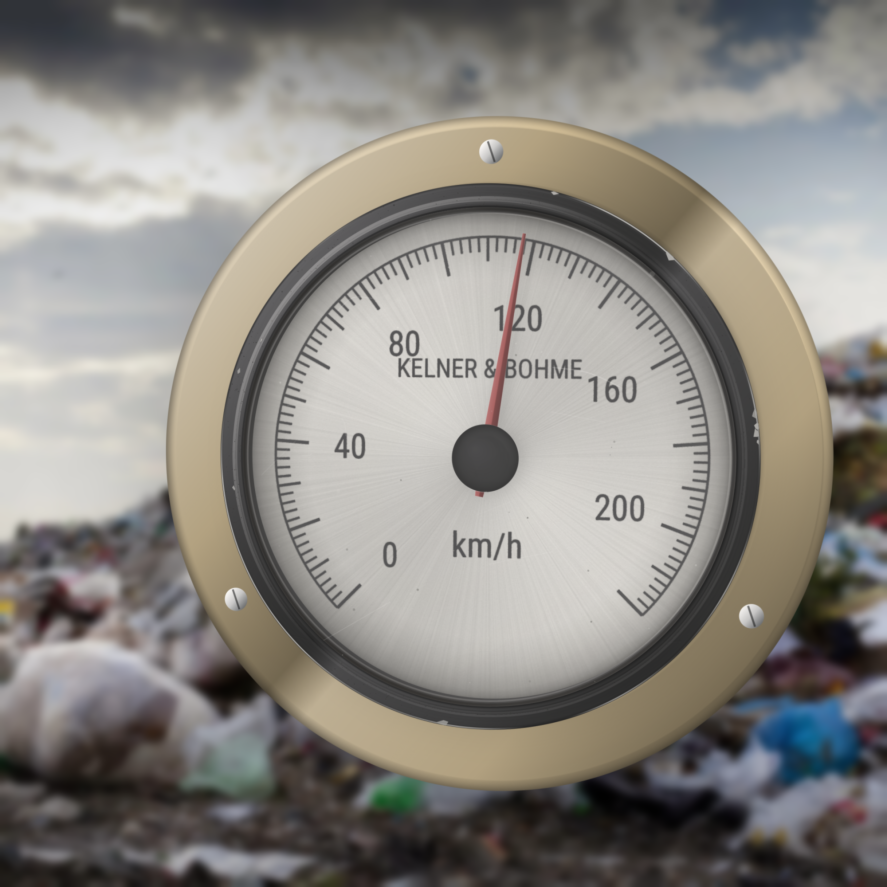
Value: 118 km/h
